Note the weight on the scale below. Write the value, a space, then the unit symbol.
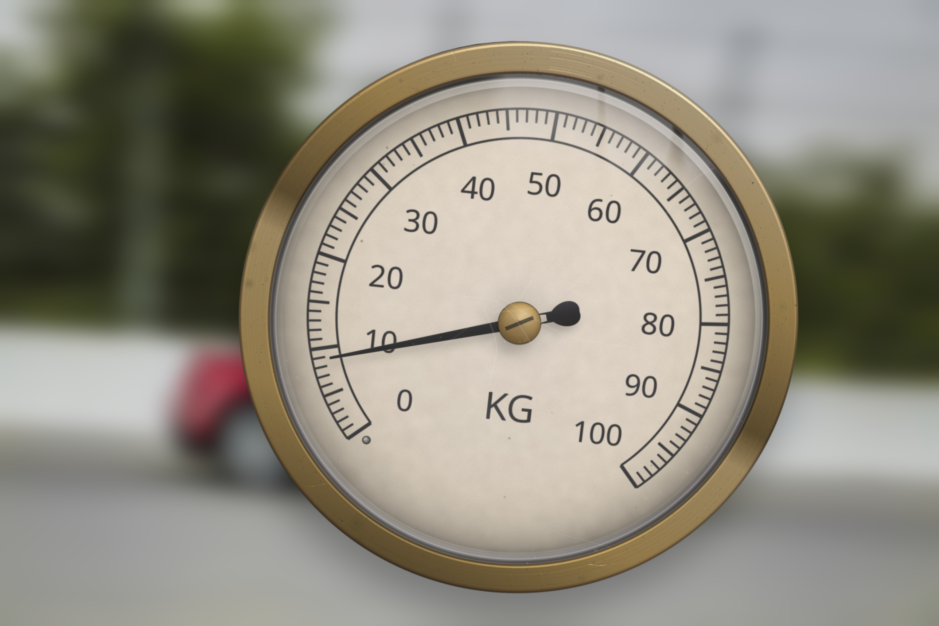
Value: 9 kg
